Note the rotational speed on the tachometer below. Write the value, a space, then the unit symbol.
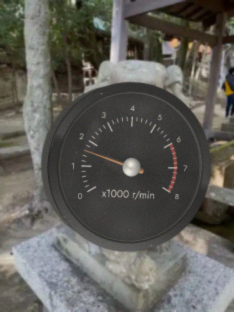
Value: 1600 rpm
